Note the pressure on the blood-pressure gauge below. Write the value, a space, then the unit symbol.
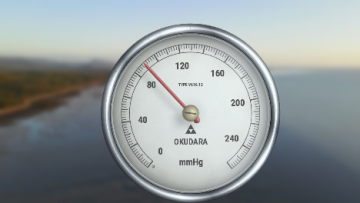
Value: 90 mmHg
